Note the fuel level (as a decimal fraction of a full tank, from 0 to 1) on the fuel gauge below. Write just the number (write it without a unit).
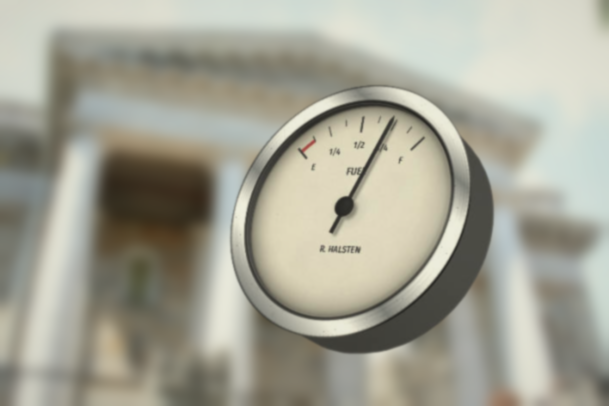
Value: 0.75
